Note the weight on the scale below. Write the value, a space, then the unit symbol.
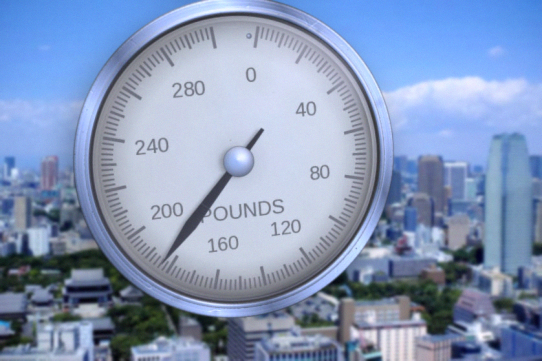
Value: 184 lb
